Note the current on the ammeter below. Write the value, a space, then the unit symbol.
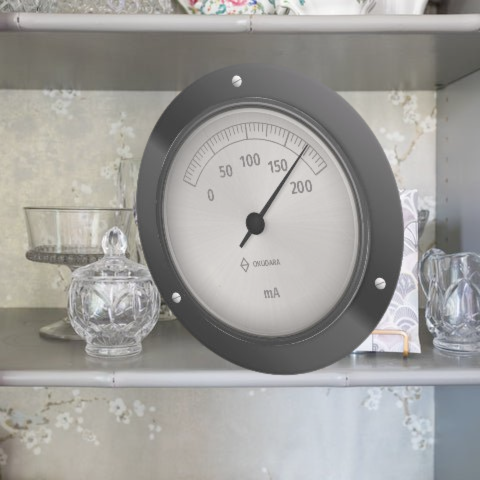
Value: 175 mA
